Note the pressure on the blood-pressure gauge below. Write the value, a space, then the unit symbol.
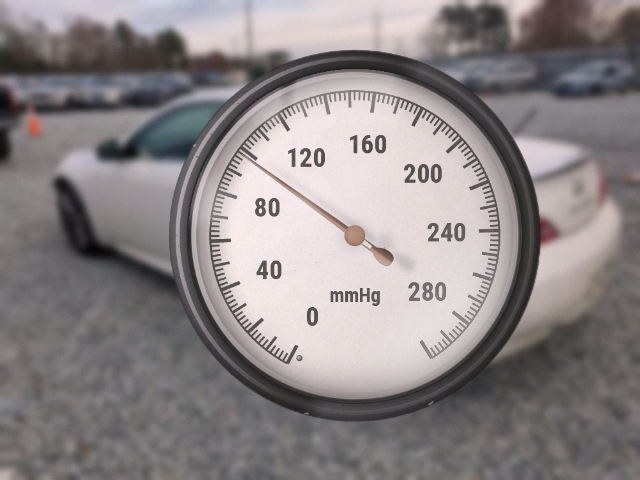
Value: 98 mmHg
